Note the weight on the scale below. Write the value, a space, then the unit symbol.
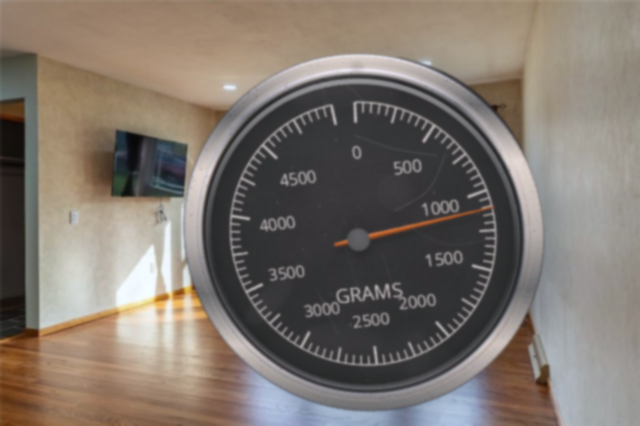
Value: 1100 g
